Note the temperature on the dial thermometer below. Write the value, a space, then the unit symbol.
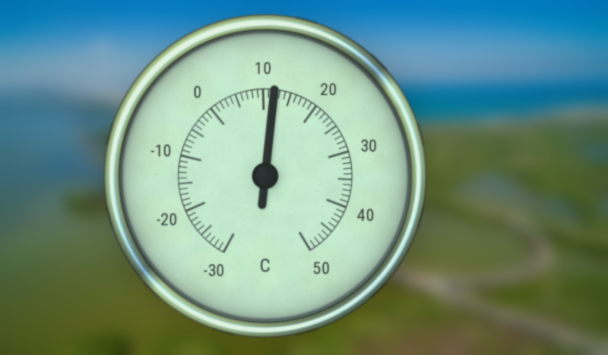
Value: 12 °C
